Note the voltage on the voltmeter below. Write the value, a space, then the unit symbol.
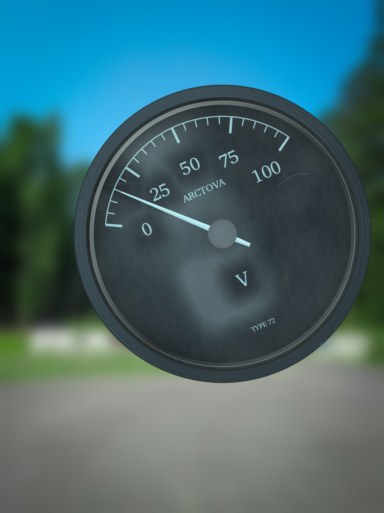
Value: 15 V
